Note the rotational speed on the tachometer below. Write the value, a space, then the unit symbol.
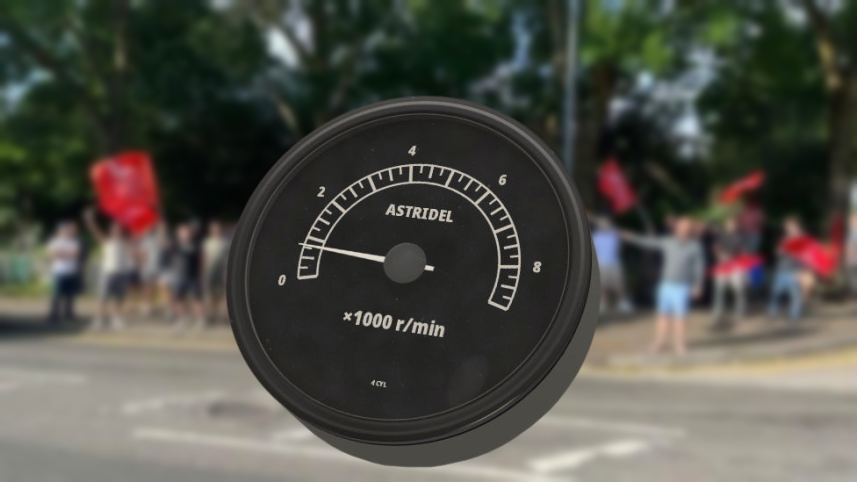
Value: 750 rpm
